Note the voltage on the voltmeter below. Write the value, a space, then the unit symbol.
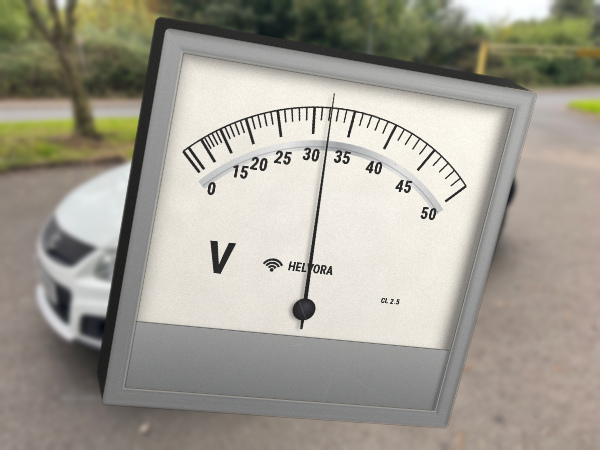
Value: 32 V
